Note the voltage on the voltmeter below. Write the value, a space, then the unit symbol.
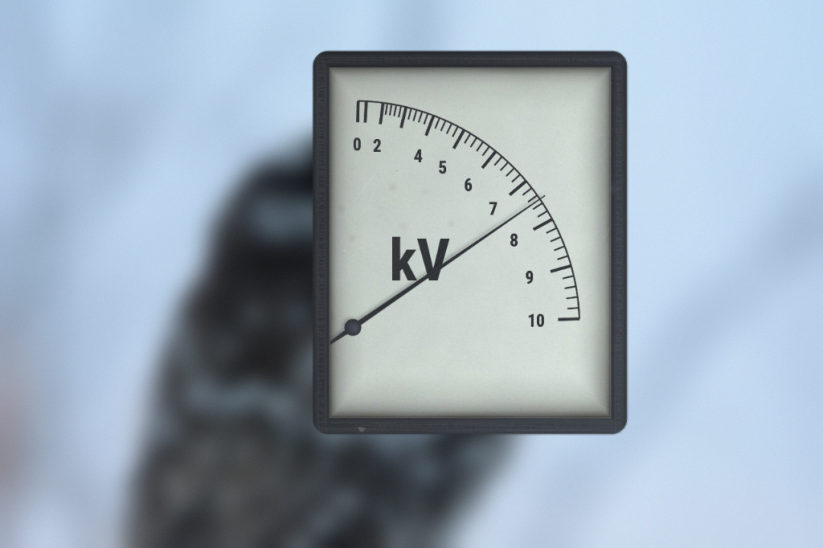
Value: 7.5 kV
